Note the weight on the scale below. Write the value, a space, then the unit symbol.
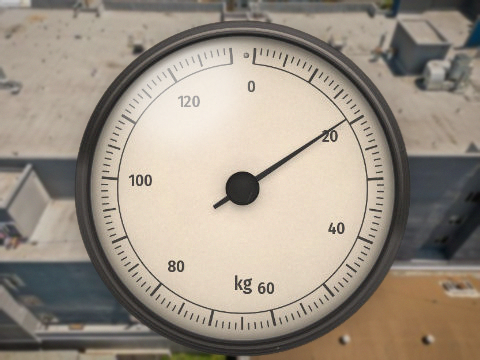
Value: 19 kg
